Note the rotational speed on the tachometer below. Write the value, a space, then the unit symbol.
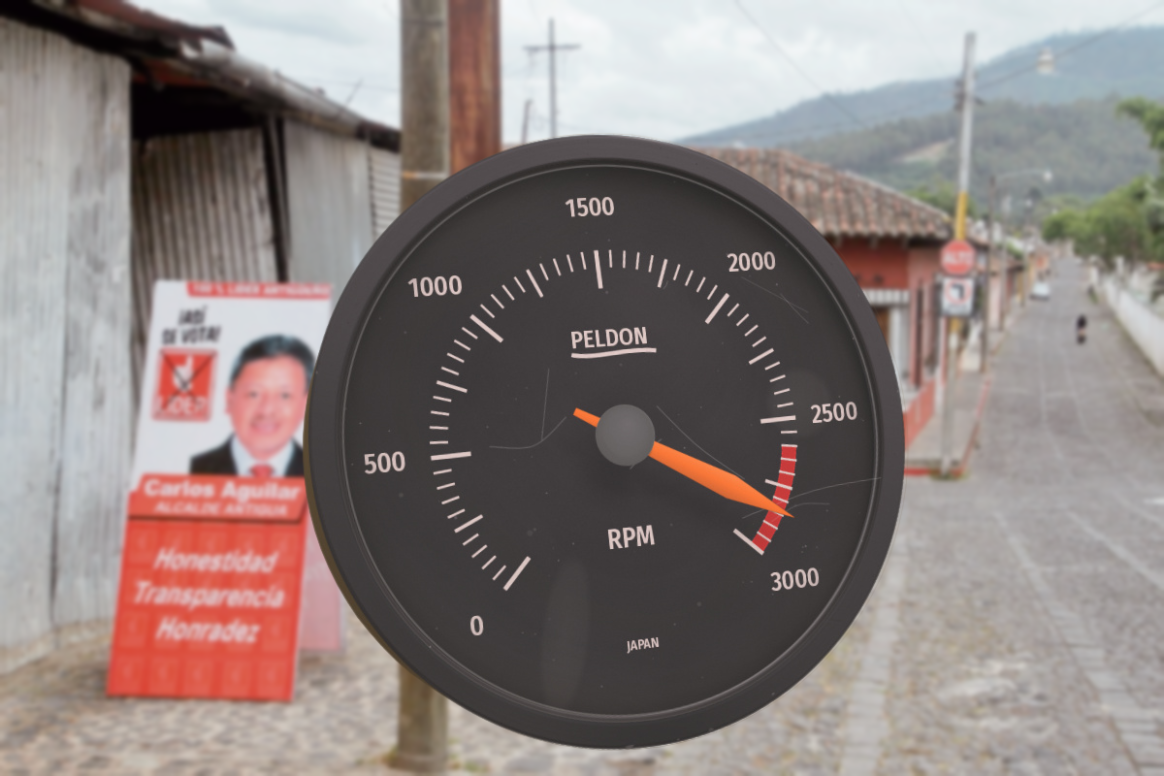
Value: 2850 rpm
